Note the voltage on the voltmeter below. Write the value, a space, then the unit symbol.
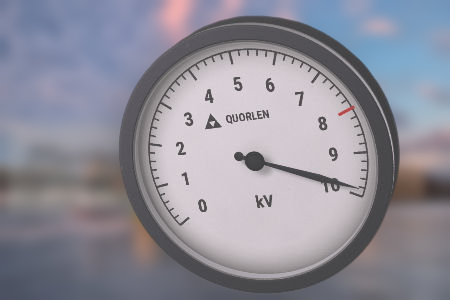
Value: 9.8 kV
